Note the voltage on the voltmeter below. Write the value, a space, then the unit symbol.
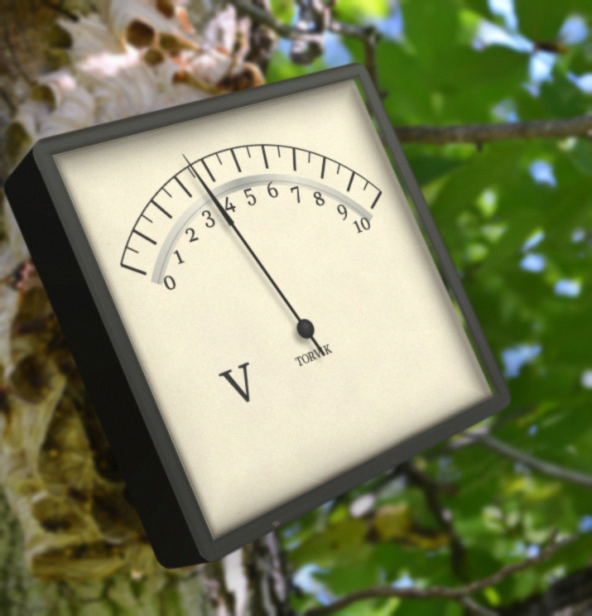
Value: 3.5 V
